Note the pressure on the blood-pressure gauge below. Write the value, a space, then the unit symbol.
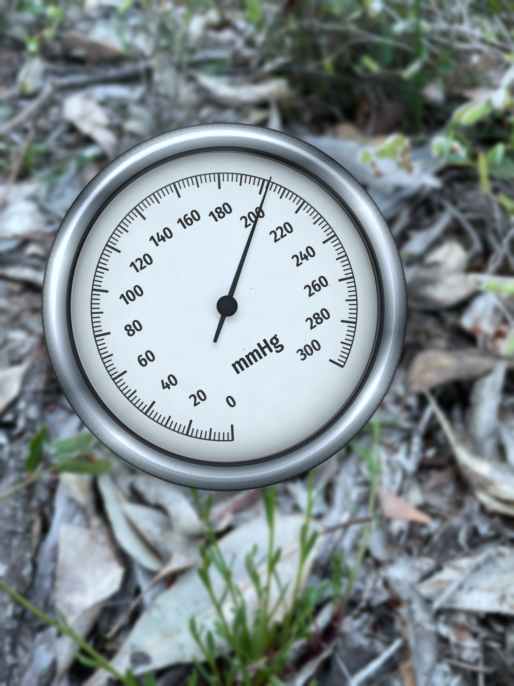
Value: 202 mmHg
